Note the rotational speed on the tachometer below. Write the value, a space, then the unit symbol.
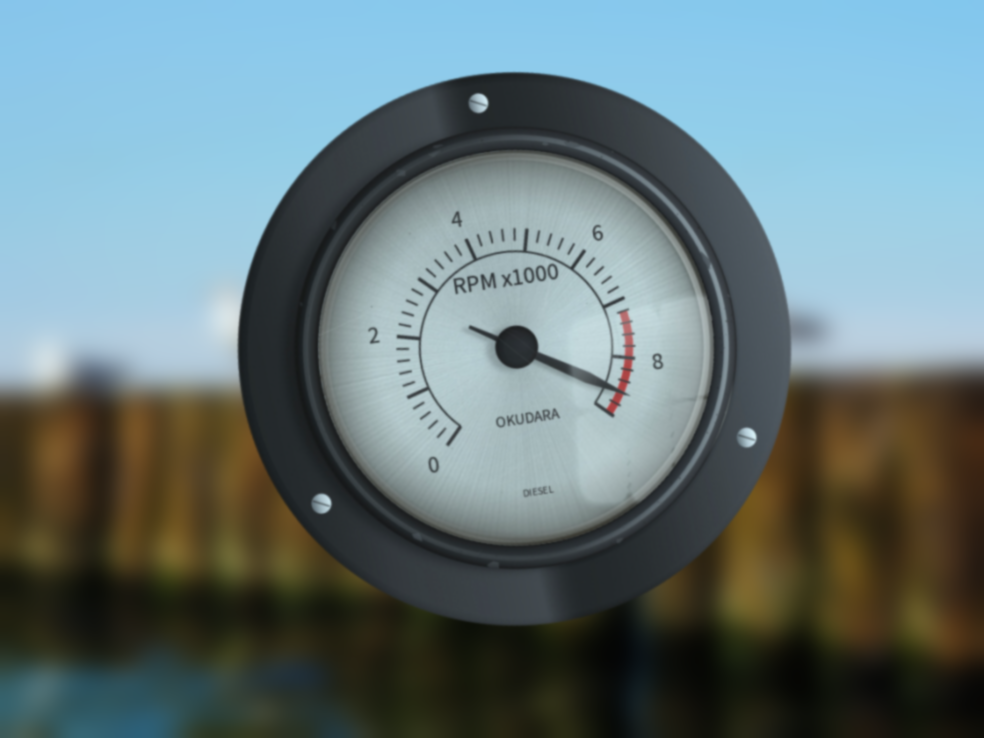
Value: 8600 rpm
